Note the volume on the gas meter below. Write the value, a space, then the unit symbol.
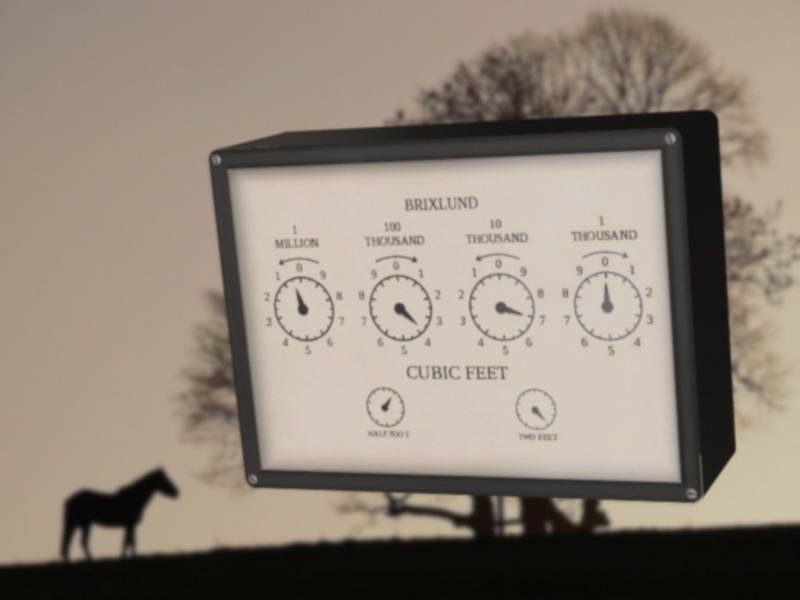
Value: 37000 ft³
